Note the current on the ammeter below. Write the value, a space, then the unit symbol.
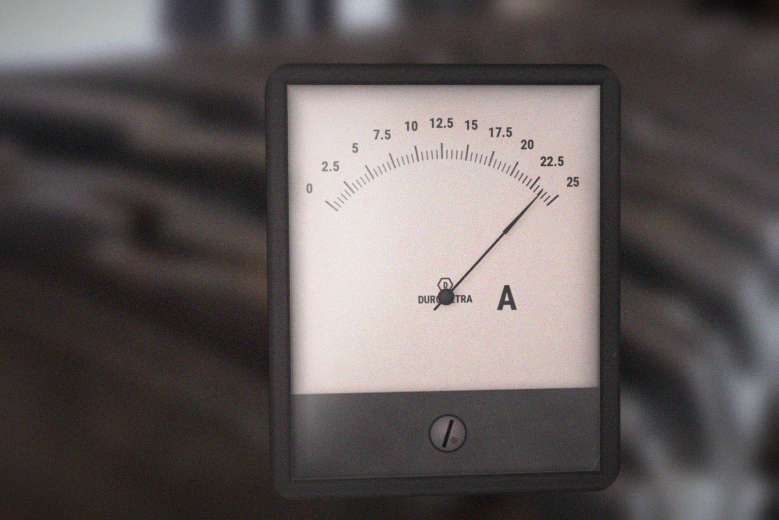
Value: 23.5 A
